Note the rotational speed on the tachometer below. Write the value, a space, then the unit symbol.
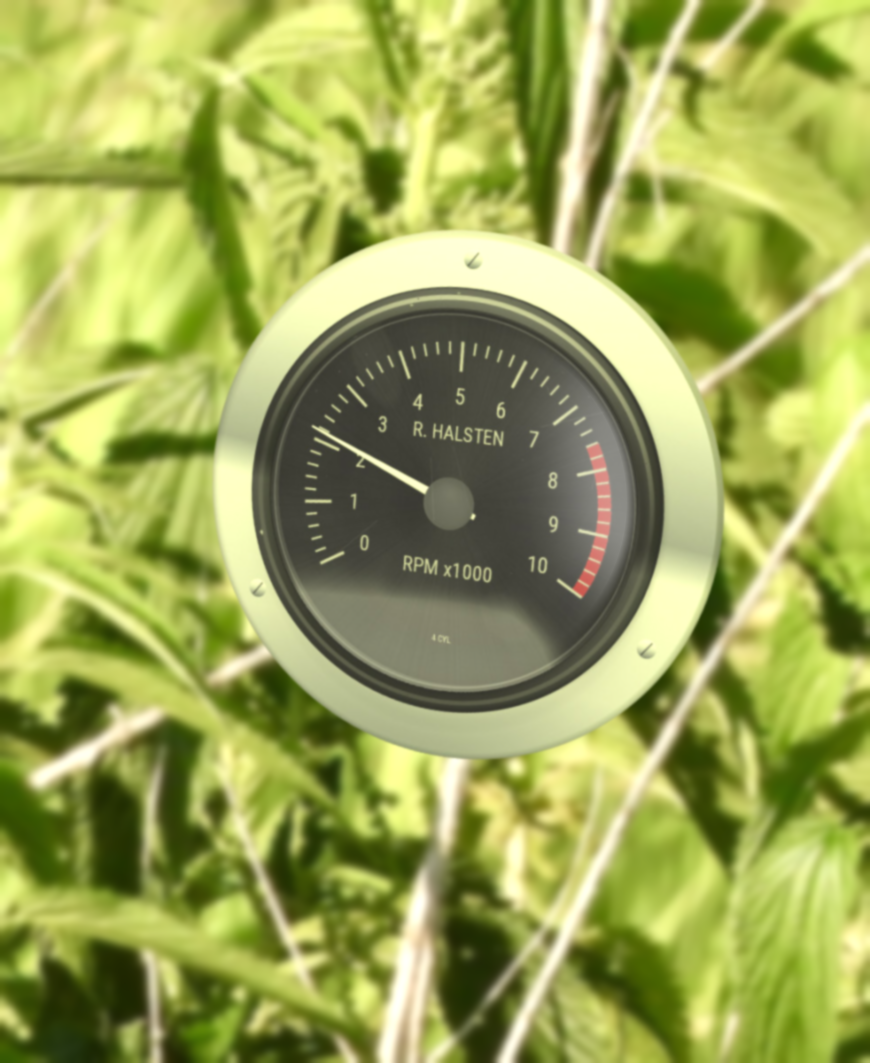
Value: 2200 rpm
